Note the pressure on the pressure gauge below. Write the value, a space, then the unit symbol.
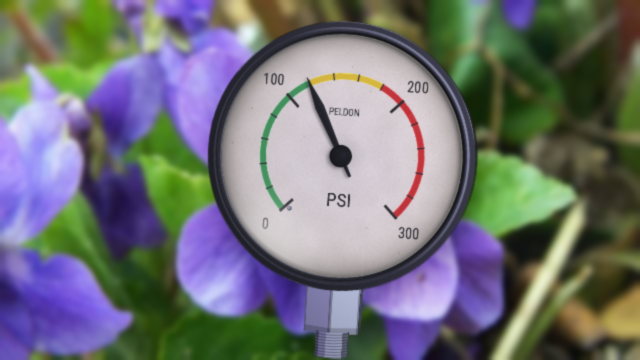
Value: 120 psi
